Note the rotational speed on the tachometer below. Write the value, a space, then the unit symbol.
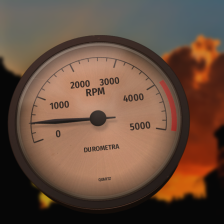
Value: 400 rpm
